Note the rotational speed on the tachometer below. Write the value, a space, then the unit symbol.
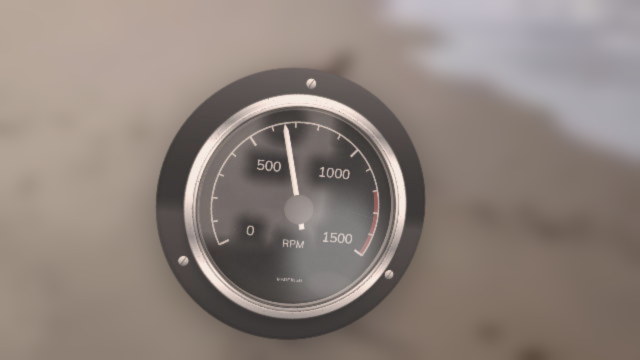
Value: 650 rpm
